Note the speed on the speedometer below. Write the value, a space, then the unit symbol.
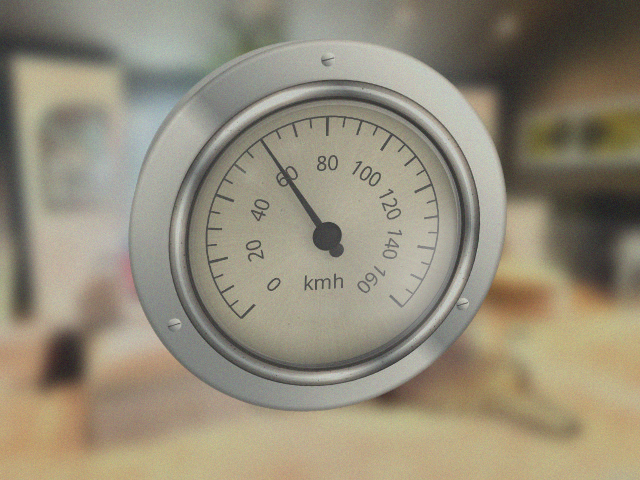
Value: 60 km/h
